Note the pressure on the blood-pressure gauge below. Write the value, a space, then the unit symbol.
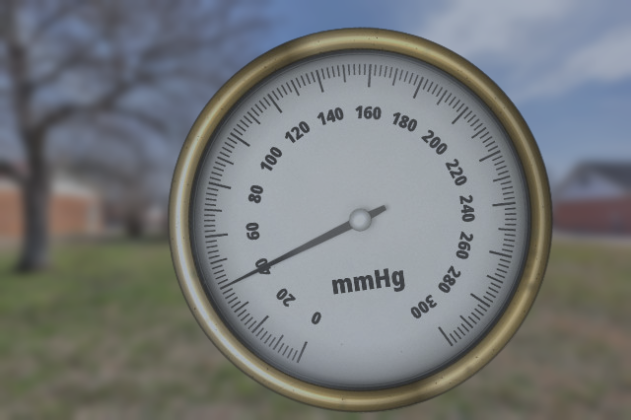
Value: 40 mmHg
